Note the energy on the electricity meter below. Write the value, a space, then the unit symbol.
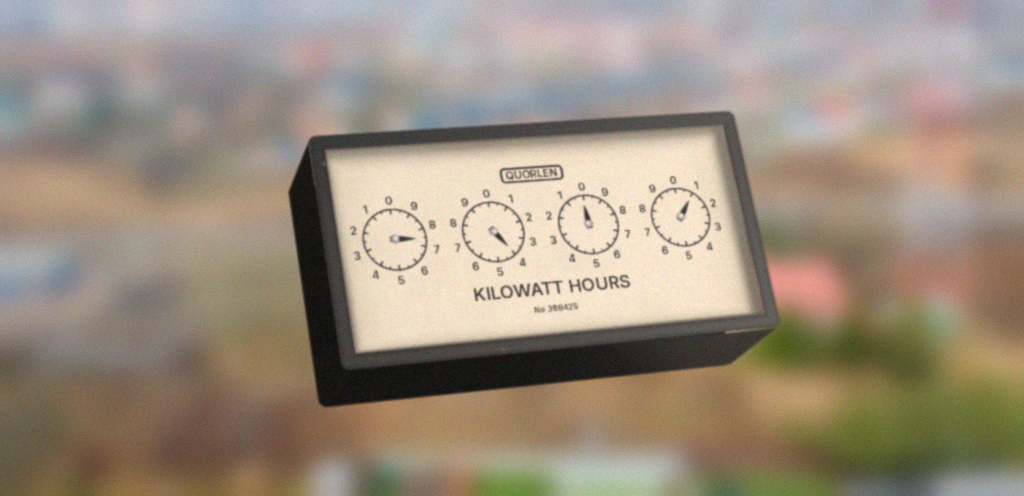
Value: 7401 kWh
